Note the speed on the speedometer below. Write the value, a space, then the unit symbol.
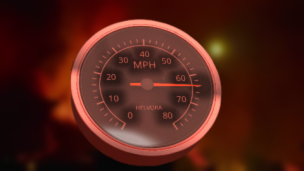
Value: 64 mph
